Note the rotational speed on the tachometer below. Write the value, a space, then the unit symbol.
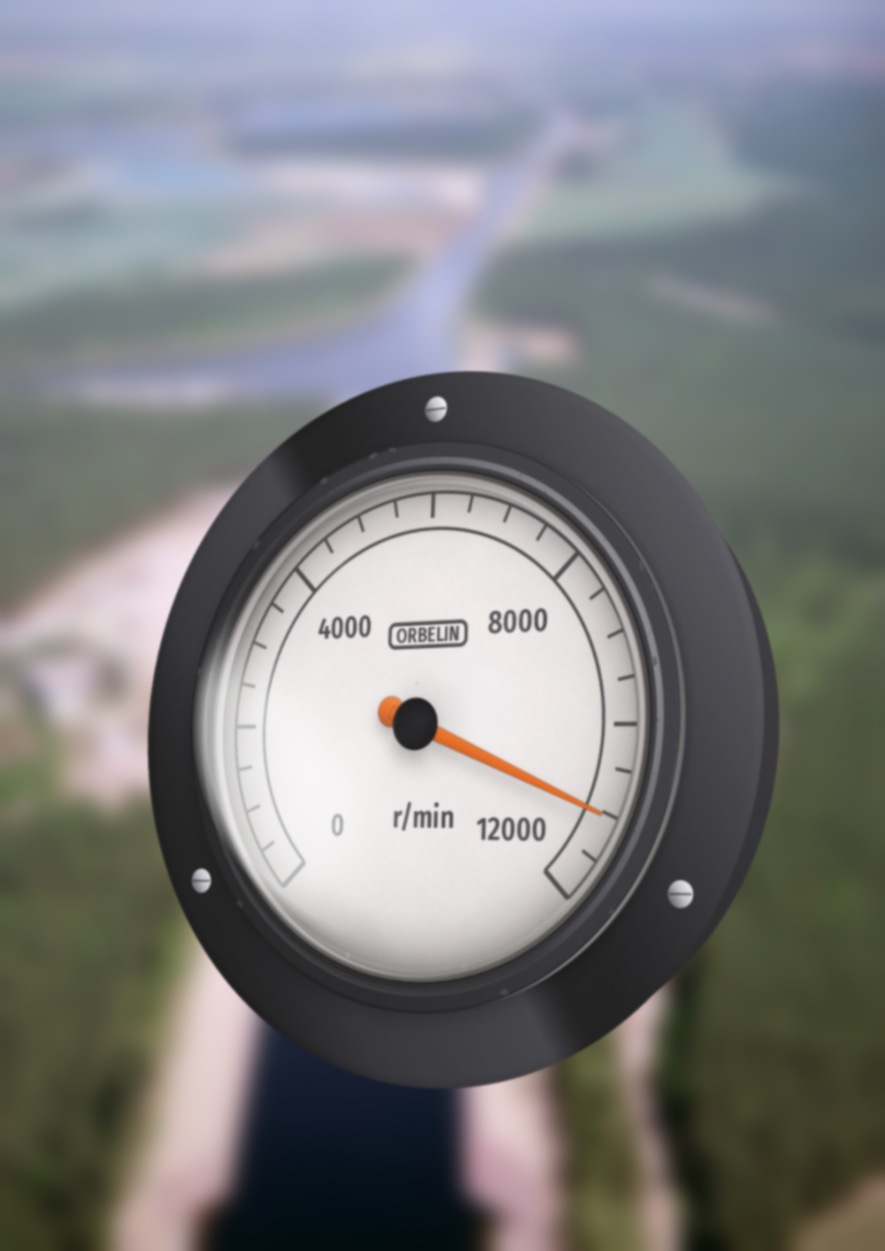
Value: 11000 rpm
